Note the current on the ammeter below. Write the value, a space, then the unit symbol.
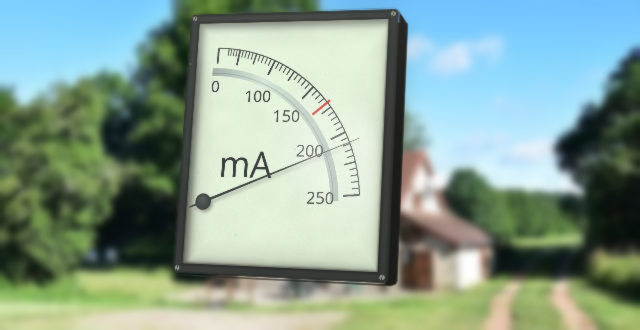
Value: 210 mA
